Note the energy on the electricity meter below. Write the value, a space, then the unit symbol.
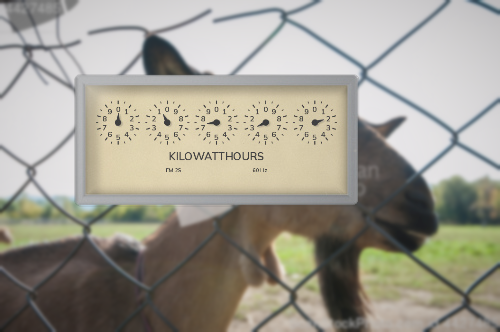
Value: 732 kWh
